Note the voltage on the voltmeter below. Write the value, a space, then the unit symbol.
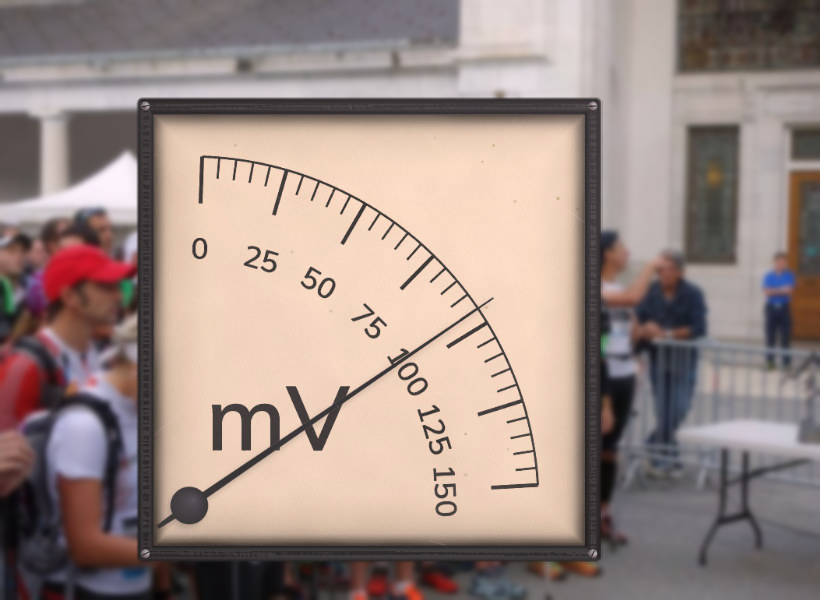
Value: 95 mV
